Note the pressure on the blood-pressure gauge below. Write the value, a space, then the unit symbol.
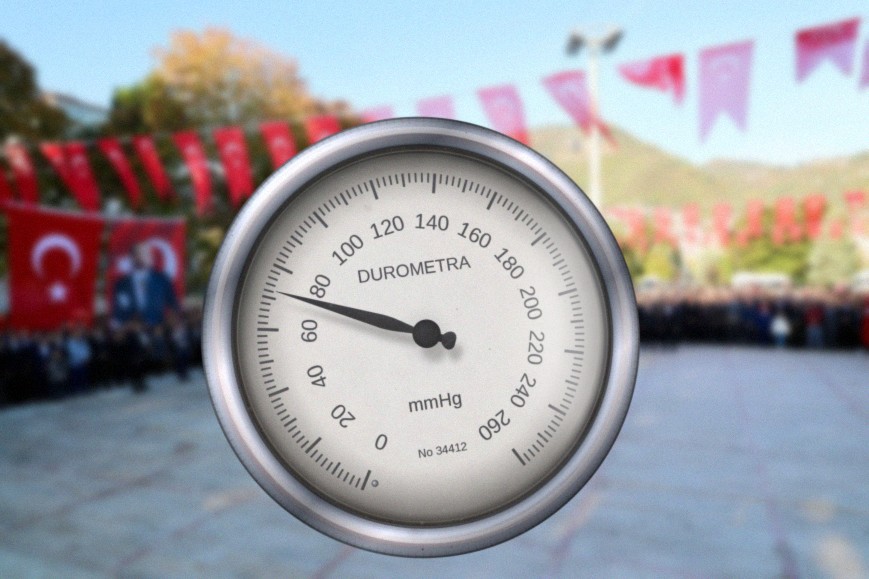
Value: 72 mmHg
